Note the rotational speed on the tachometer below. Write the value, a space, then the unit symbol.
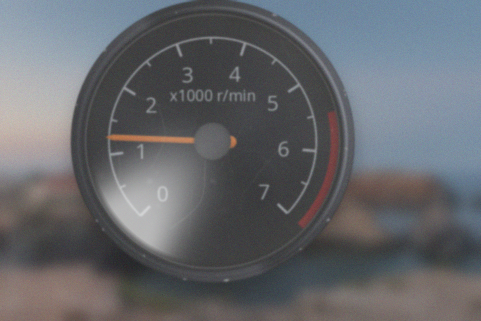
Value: 1250 rpm
